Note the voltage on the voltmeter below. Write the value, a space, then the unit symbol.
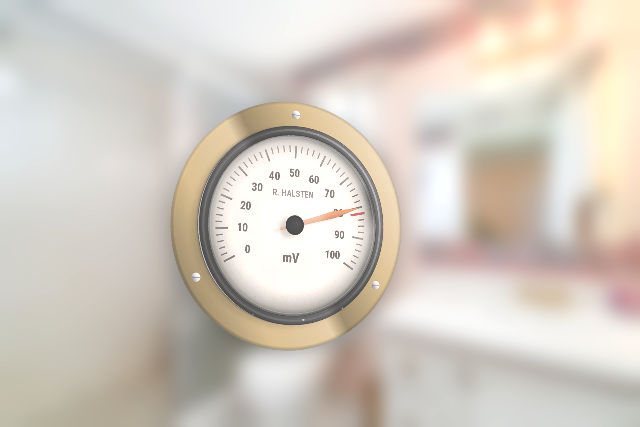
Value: 80 mV
